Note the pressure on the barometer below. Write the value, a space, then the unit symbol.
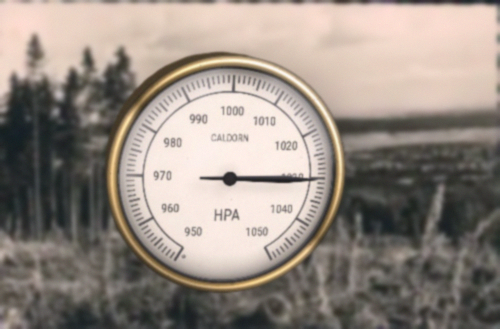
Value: 1030 hPa
